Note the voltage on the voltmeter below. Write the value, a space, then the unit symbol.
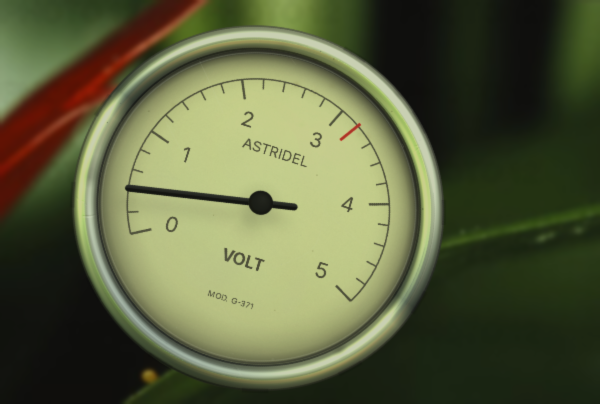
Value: 0.4 V
